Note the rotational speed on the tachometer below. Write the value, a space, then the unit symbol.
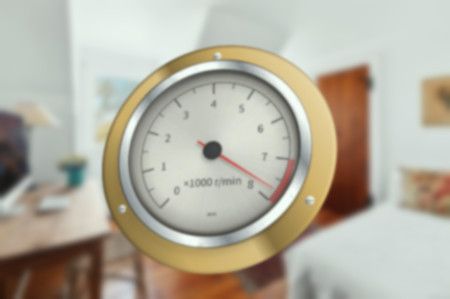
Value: 7750 rpm
